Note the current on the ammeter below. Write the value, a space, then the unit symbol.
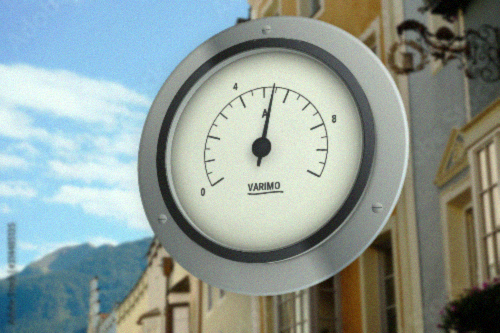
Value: 5.5 A
